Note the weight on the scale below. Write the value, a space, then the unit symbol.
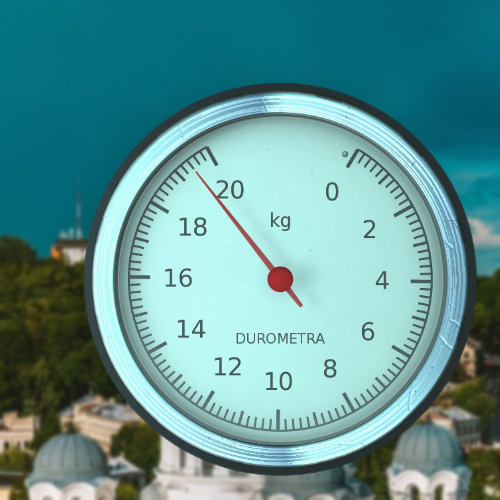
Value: 19.4 kg
